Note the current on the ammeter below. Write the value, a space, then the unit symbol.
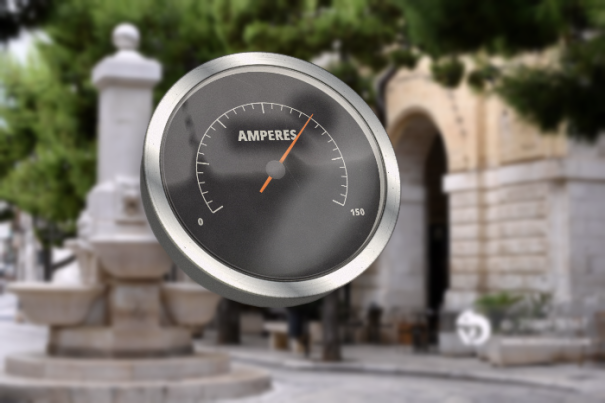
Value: 100 A
